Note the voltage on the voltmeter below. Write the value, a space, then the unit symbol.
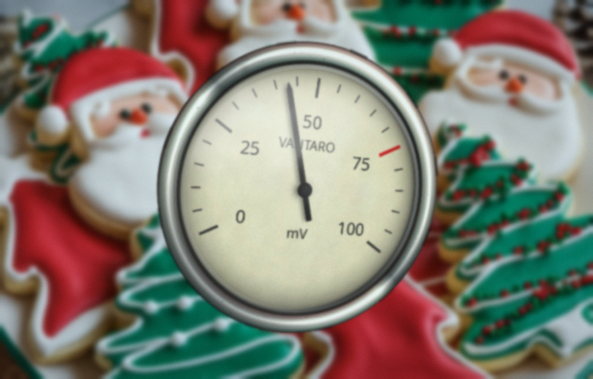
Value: 42.5 mV
